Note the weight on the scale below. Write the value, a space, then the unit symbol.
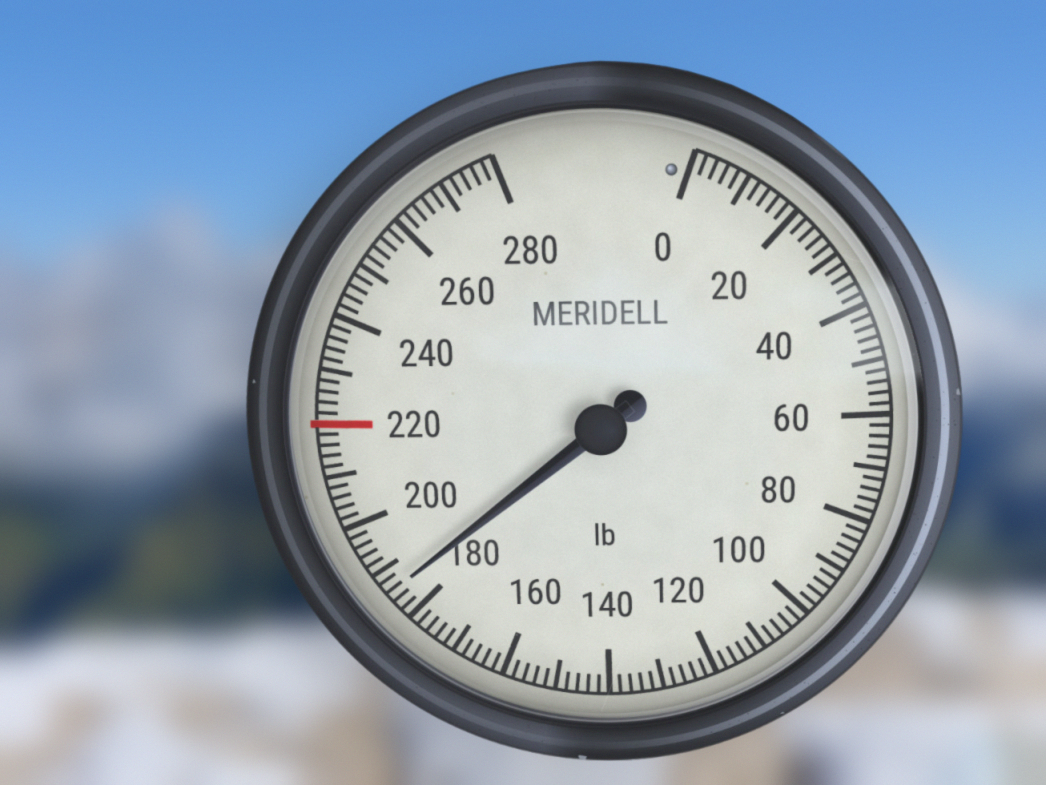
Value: 186 lb
